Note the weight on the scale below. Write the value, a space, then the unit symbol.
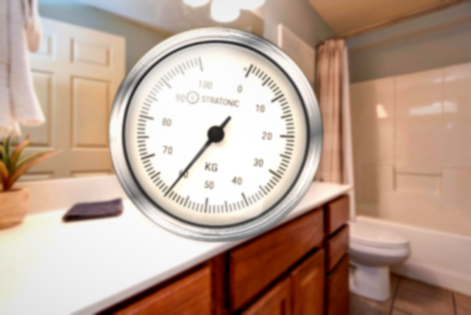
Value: 60 kg
